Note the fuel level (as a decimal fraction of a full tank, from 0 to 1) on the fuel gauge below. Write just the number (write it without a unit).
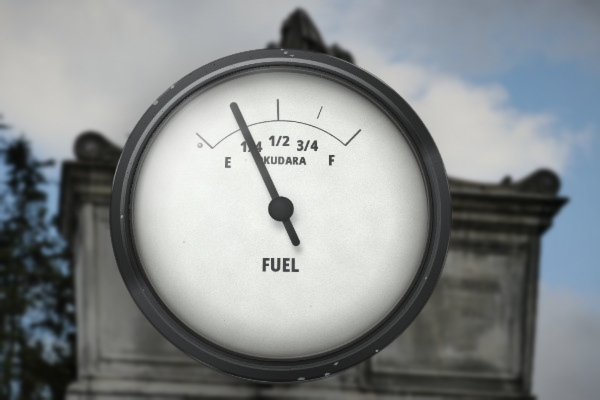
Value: 0.25
